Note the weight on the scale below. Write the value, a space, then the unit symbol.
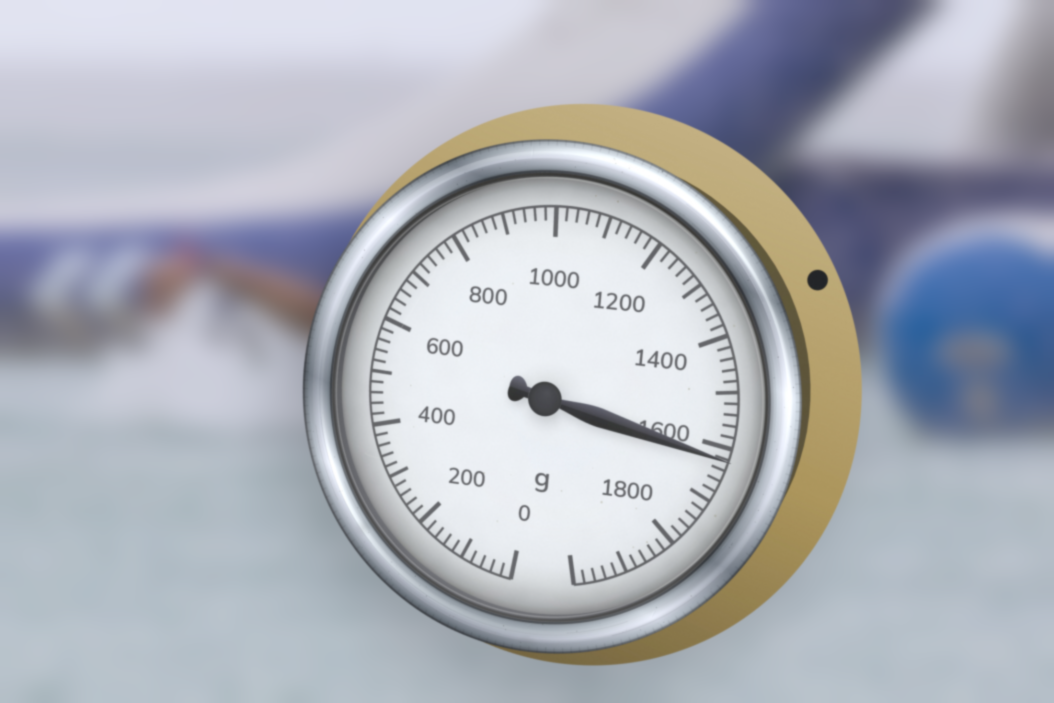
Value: 1620 g
